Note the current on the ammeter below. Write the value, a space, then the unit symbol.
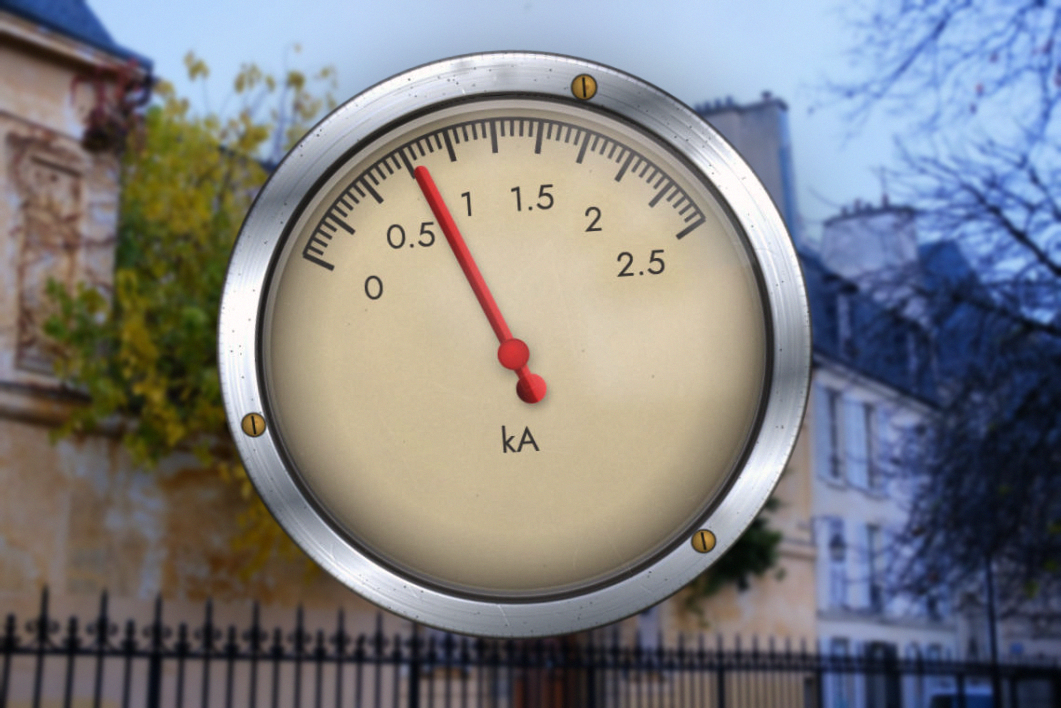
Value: 0.8 kA
